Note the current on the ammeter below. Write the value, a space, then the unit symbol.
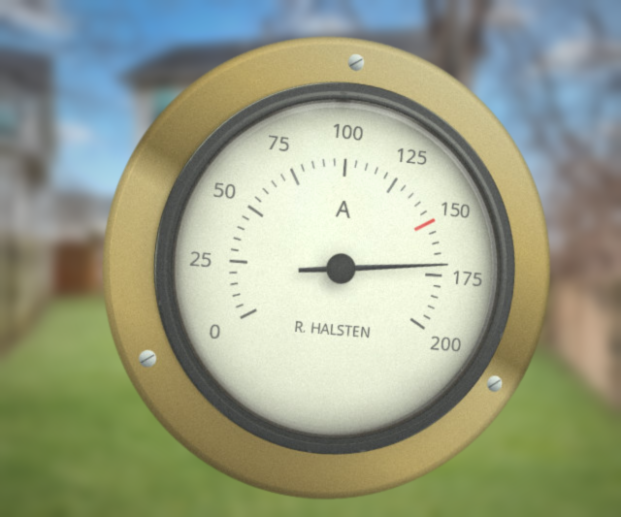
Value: 170 A
